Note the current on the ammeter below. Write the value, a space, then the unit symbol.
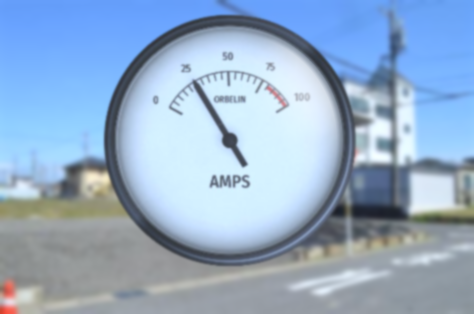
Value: 25 A
